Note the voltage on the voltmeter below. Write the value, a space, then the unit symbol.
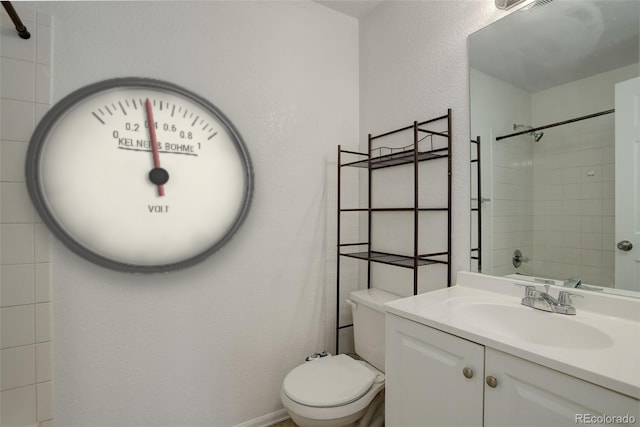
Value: 0.4 V
